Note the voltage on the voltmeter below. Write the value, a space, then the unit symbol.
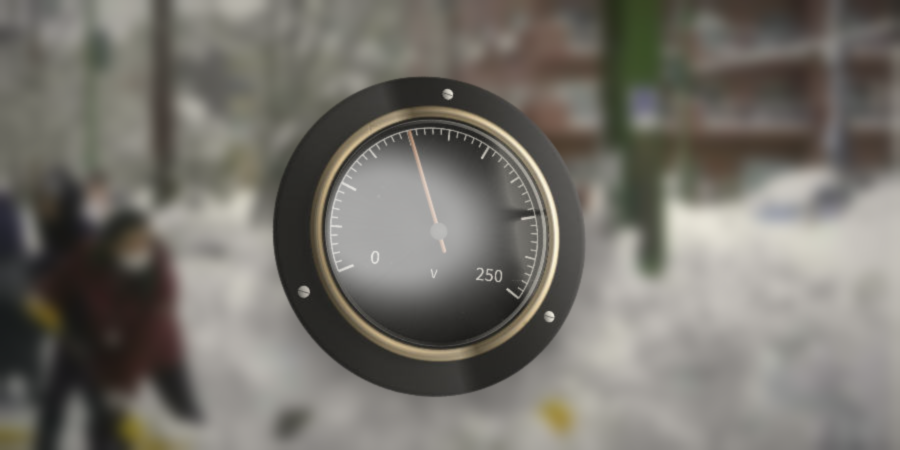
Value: 100 V
